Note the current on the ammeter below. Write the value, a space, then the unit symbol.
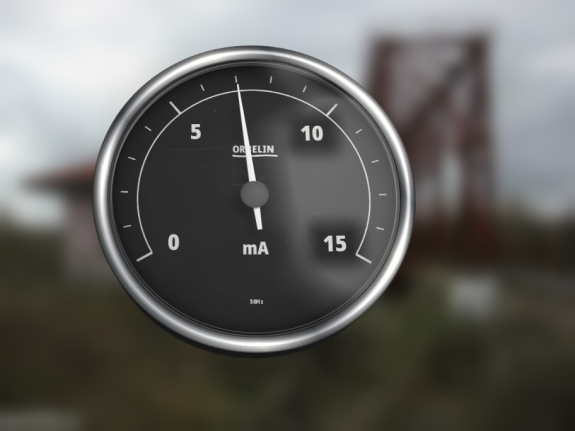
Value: 7 mA
